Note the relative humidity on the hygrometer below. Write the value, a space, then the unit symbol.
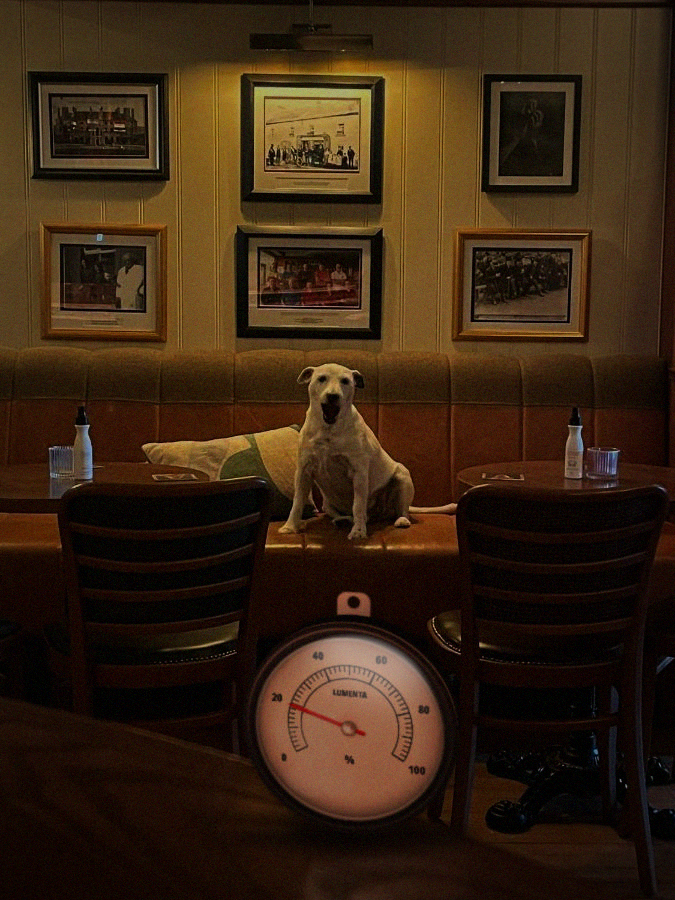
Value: 20 %
